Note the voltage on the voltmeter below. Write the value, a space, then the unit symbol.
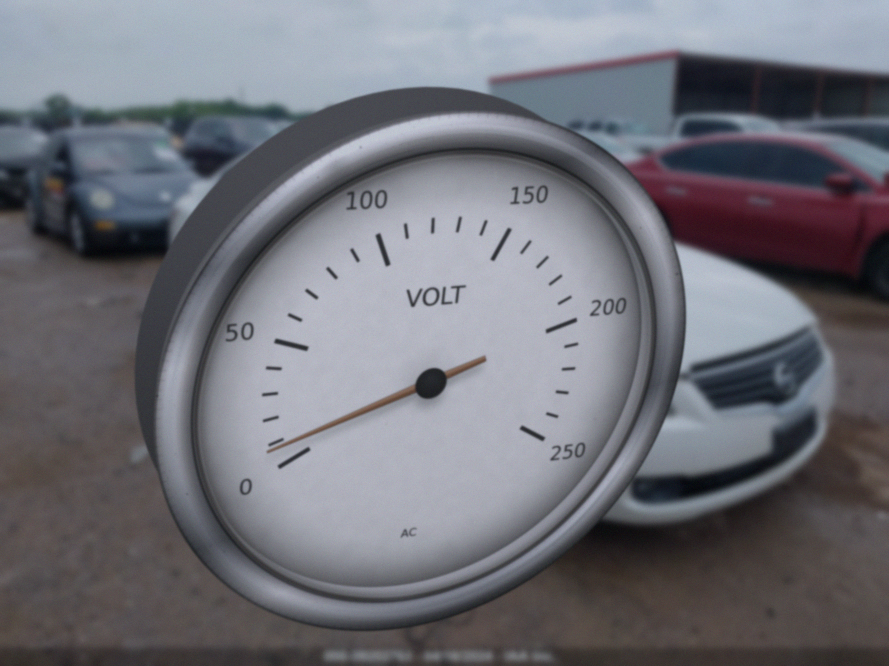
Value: 10 V
